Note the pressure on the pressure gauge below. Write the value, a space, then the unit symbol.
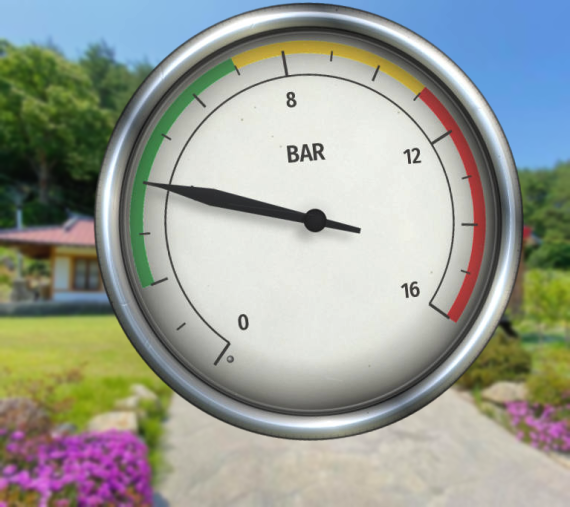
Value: 4 bar
